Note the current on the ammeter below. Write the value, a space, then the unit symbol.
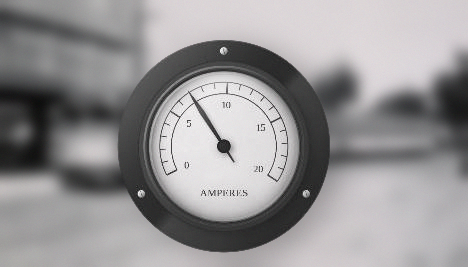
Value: 7 A
